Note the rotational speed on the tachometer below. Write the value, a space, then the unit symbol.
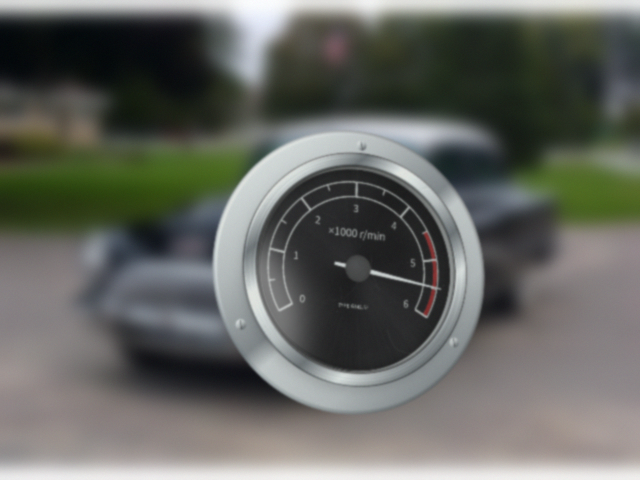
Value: 5500 rpm
